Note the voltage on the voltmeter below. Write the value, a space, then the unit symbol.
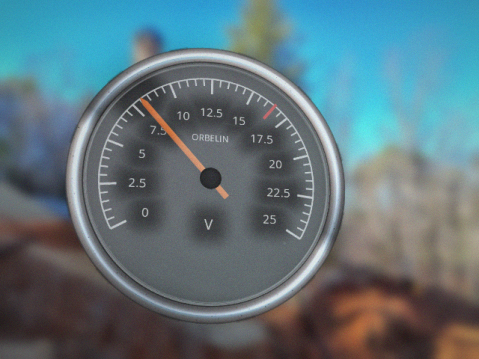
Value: 8 V
